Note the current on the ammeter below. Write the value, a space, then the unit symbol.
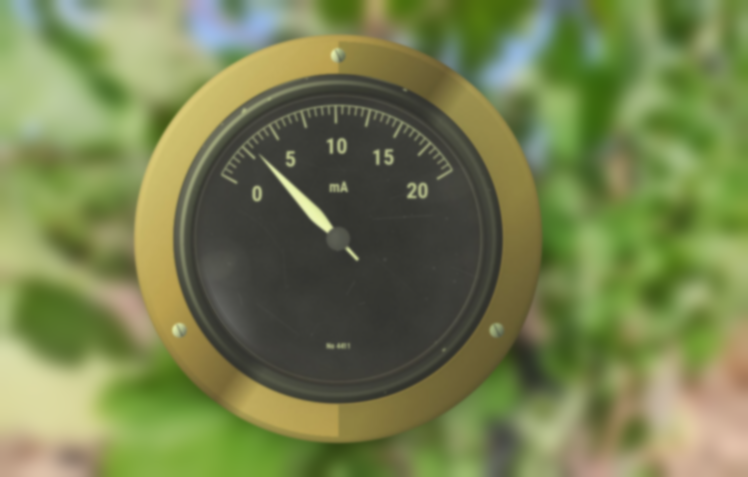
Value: 3 mA
